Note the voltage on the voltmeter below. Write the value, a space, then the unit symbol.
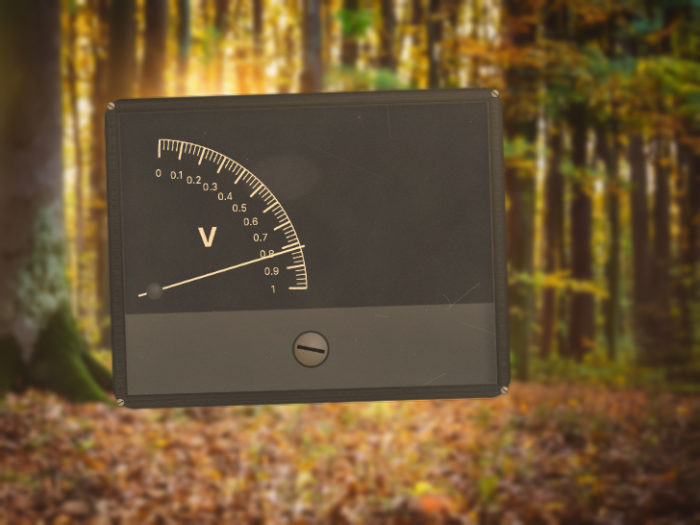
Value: 0.82 V
